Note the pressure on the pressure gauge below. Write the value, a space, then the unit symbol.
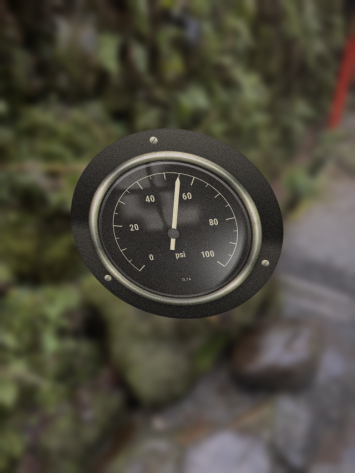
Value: 55 psi
